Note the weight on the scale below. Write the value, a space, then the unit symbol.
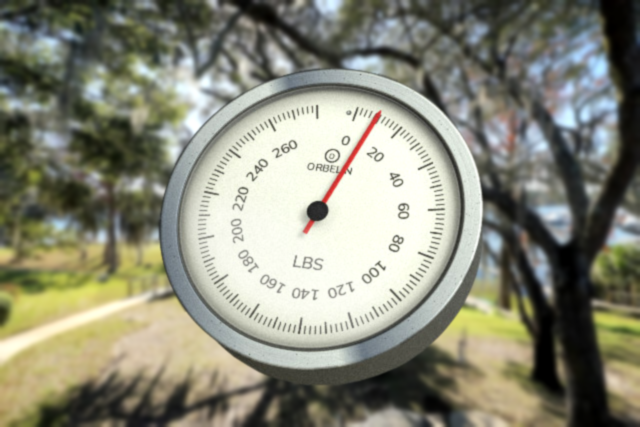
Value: 10 lb
